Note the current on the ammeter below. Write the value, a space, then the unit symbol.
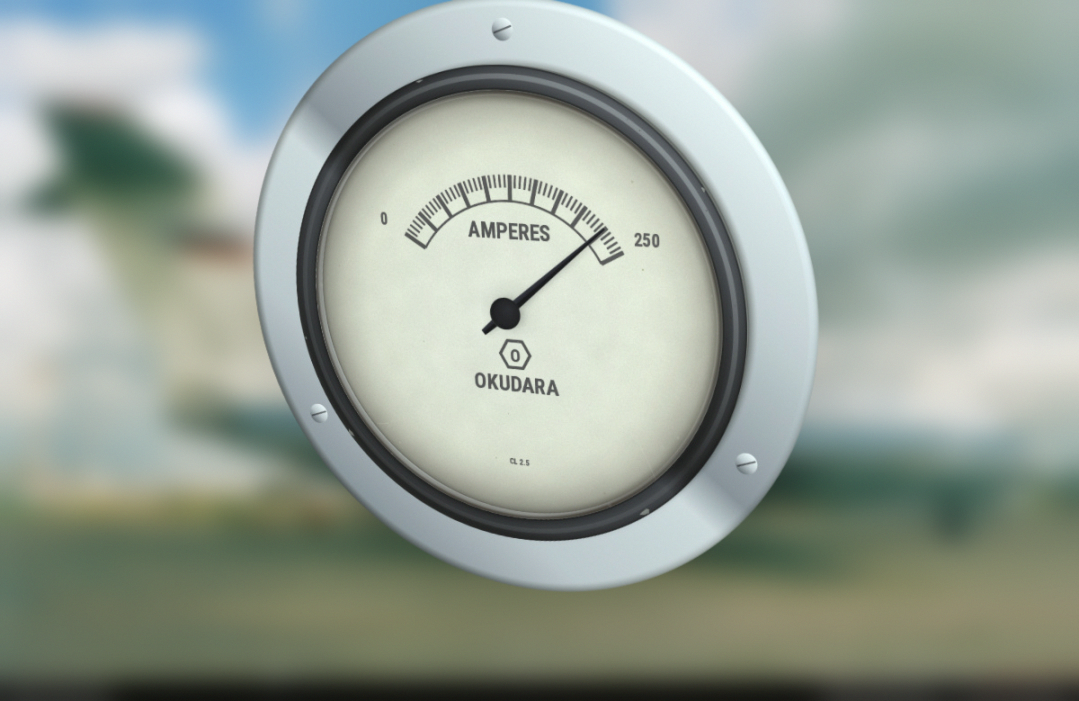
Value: 225 A
